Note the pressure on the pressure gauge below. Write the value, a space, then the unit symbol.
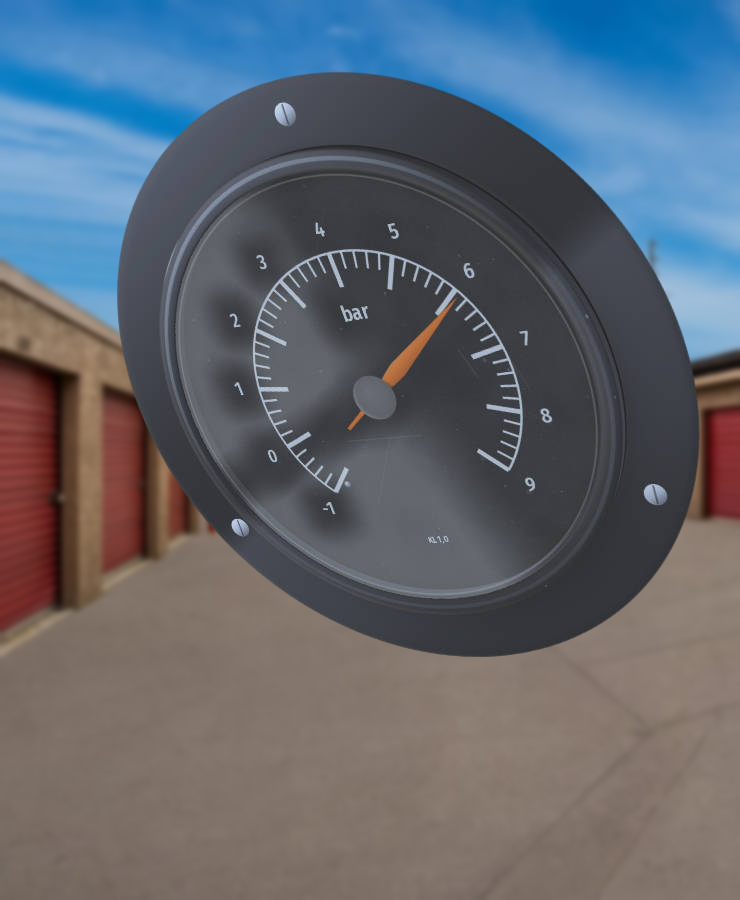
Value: 6.1 bar
